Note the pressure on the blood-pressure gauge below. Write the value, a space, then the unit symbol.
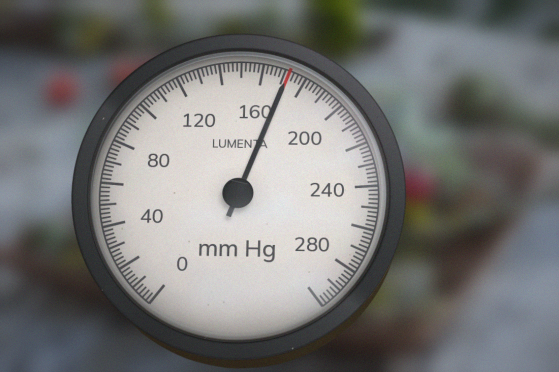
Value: 172 mmHg
